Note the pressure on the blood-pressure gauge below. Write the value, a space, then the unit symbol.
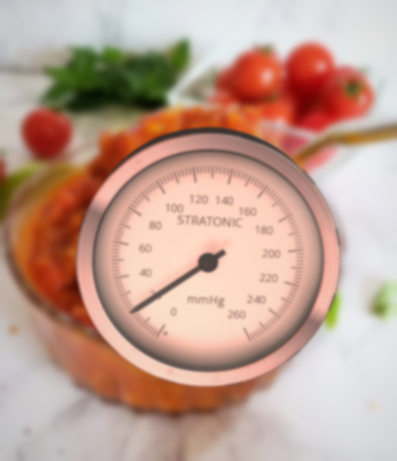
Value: 20 mmHg
